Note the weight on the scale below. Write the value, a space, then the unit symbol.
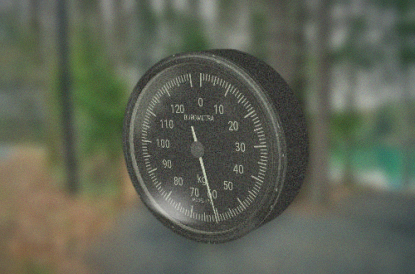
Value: 60 kg
